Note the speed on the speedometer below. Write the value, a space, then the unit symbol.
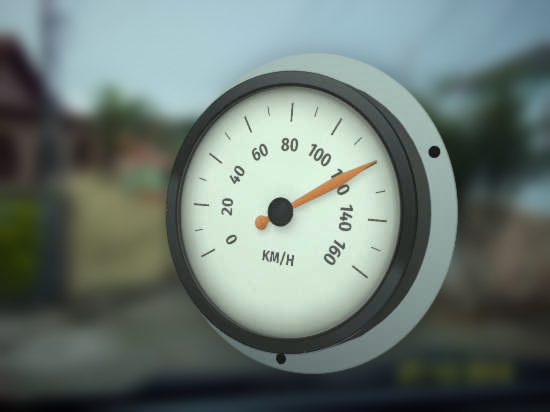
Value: 120 km/h
